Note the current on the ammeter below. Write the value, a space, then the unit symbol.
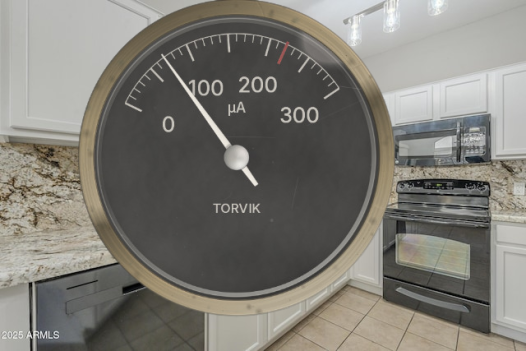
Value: 70 µA
